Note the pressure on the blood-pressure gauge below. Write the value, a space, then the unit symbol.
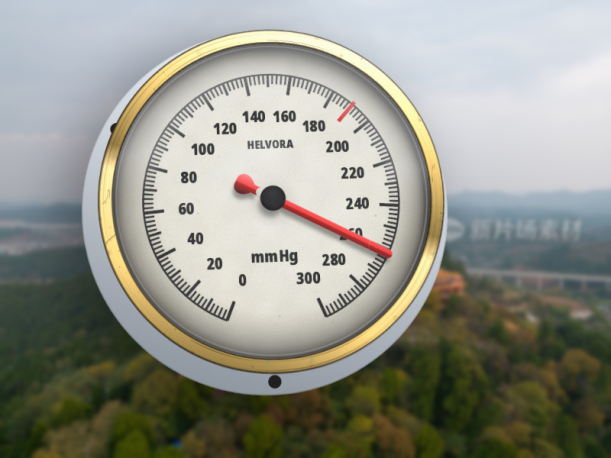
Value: 262 mmHg
